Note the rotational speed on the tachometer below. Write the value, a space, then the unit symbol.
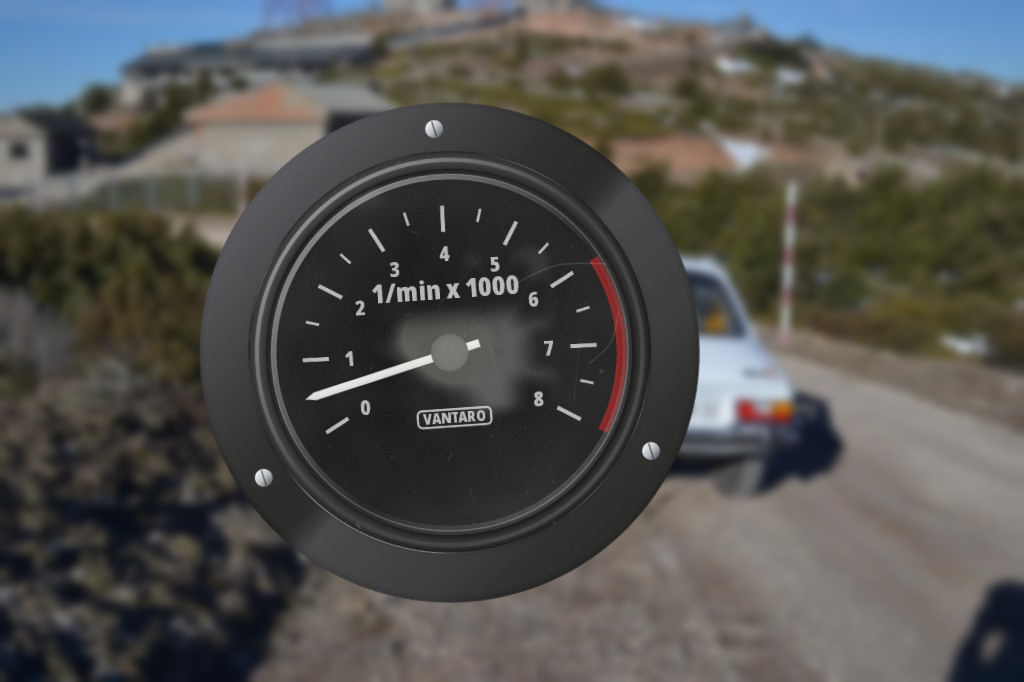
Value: 500 rpm
